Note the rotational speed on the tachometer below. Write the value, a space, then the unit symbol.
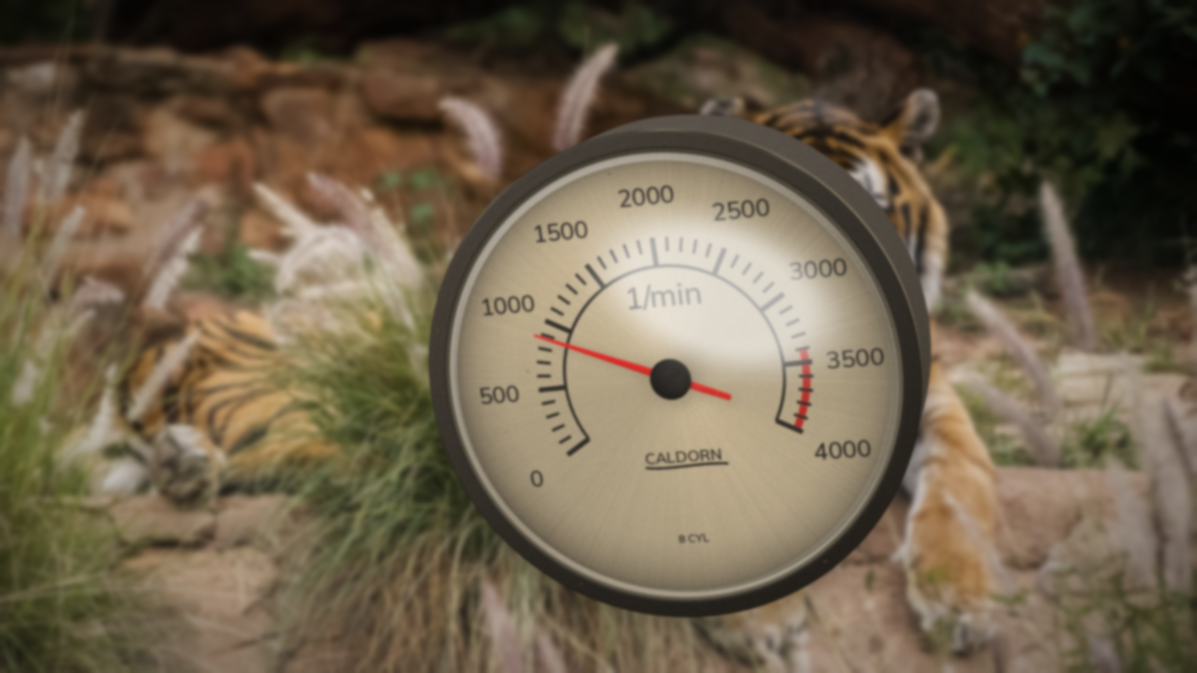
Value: 900 rpm
